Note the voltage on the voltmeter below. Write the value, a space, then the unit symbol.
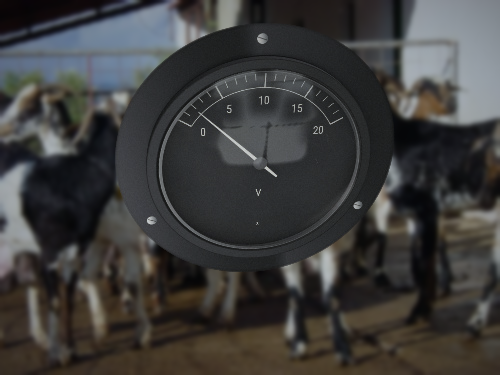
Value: 2 V
